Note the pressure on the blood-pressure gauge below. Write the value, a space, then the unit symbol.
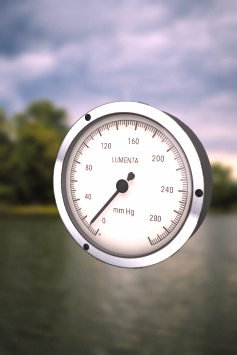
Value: 10 mmHg
